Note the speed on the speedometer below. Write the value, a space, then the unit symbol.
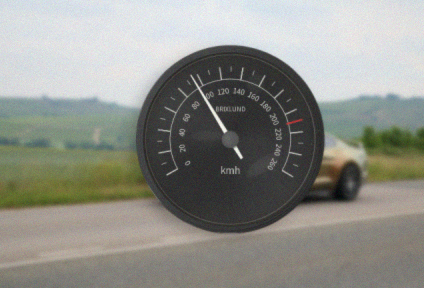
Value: 95 km/h
